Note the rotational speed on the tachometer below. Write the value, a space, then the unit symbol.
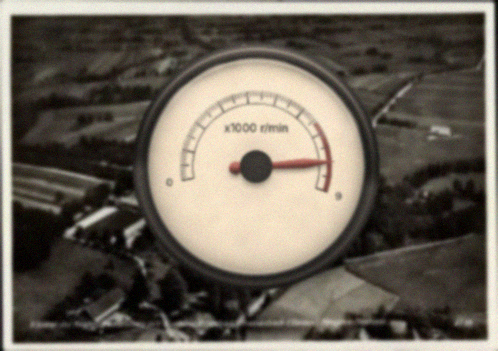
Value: 8000 rpm
